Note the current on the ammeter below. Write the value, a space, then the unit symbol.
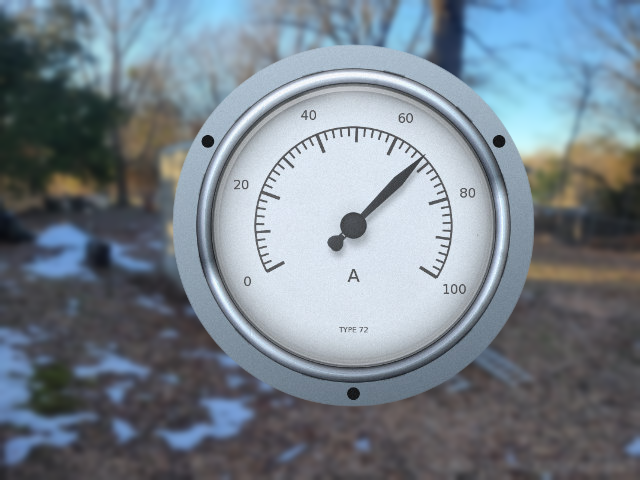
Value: 68 A
